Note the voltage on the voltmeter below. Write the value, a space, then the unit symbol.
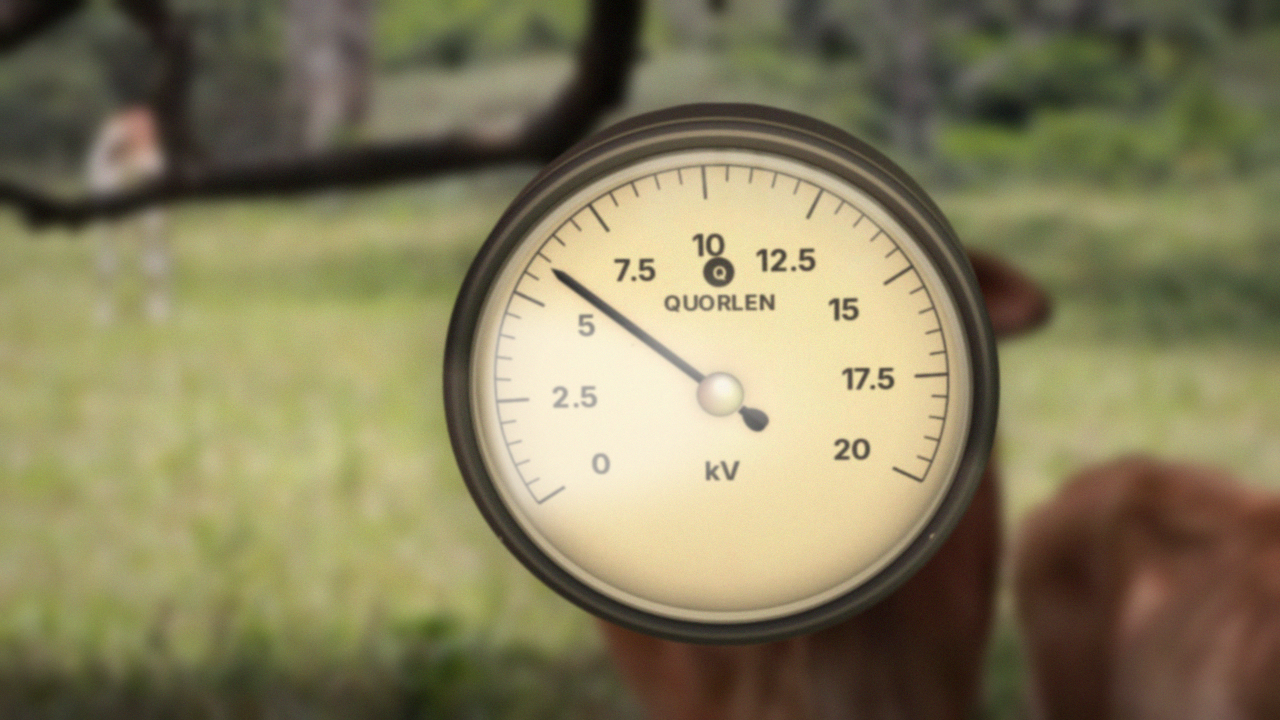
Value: 6 kV
